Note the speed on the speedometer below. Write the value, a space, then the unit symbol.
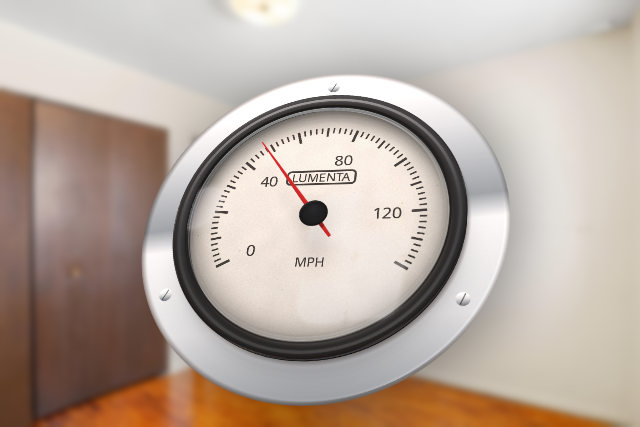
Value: 48 mph
